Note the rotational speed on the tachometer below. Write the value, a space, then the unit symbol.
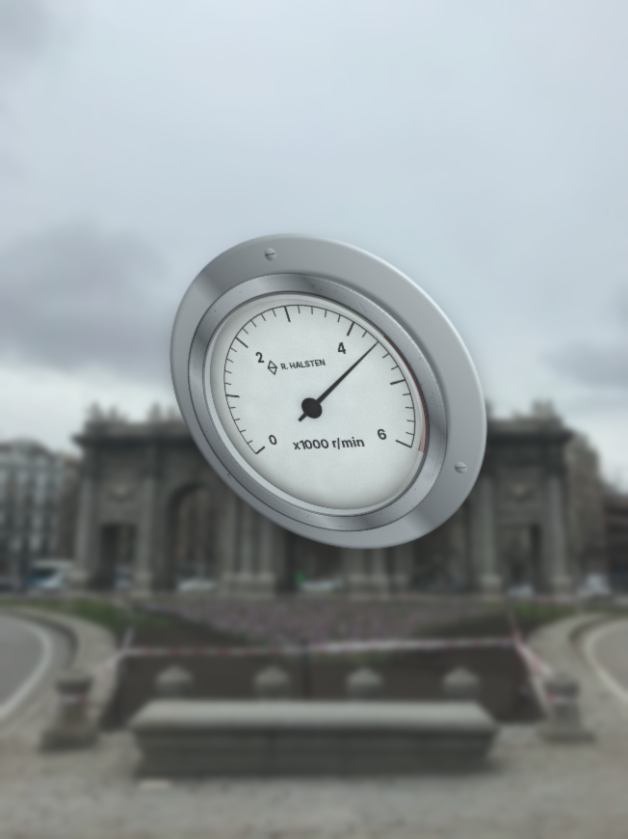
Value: 4400 rpm
